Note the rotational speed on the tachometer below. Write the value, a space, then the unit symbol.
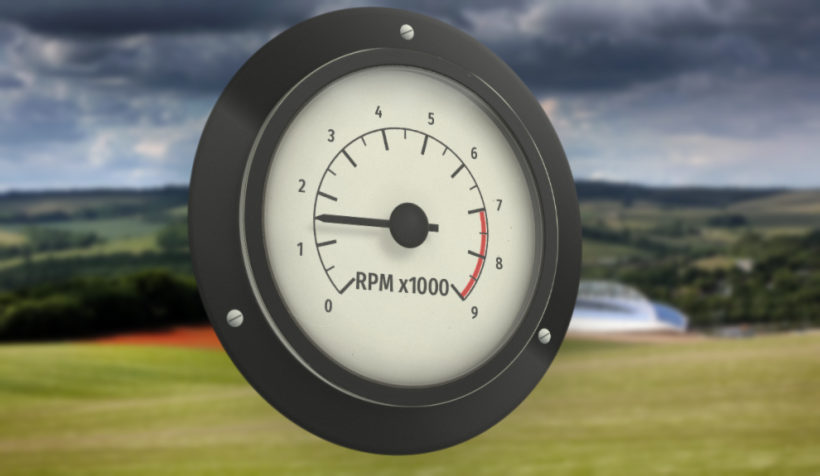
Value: 1500 rpm
